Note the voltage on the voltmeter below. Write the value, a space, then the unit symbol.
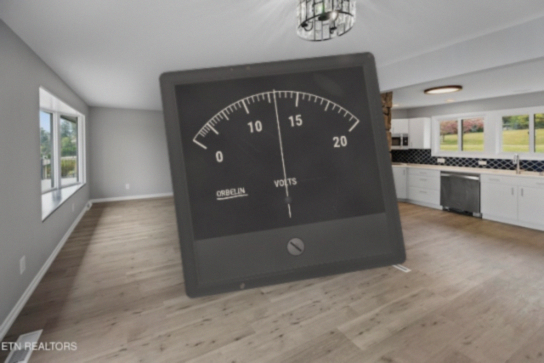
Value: 13 V
